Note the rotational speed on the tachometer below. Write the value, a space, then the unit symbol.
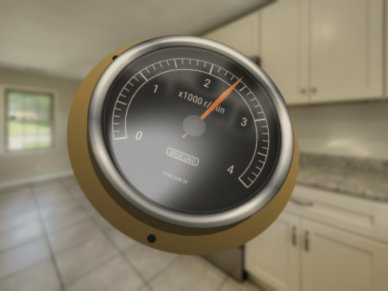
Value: 2400 rpm
